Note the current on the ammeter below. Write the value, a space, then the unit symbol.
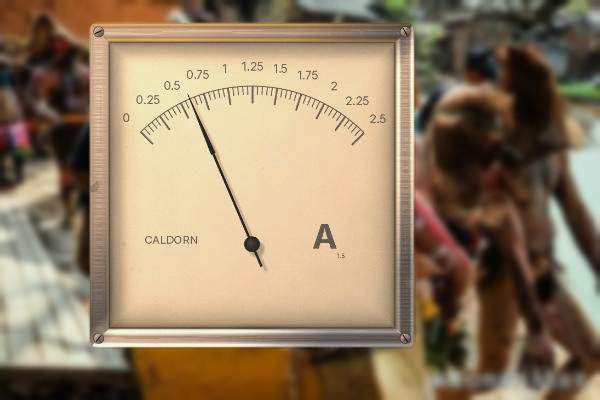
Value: 0.6 A
